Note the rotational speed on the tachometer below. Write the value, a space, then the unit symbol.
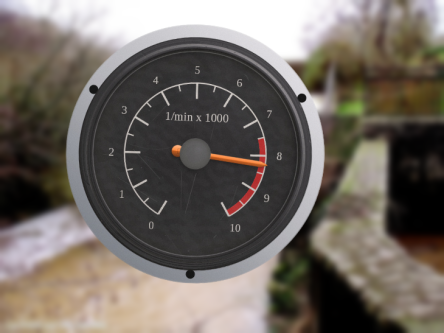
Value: 8250 rpm
